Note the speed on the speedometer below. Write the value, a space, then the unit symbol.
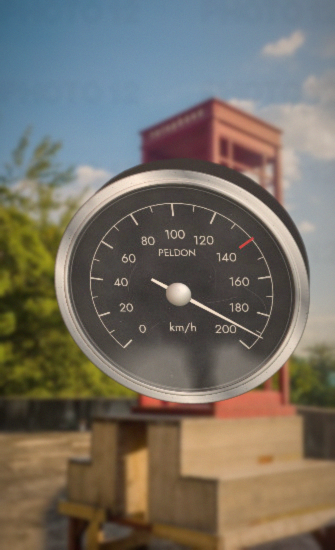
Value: 190 km/h
